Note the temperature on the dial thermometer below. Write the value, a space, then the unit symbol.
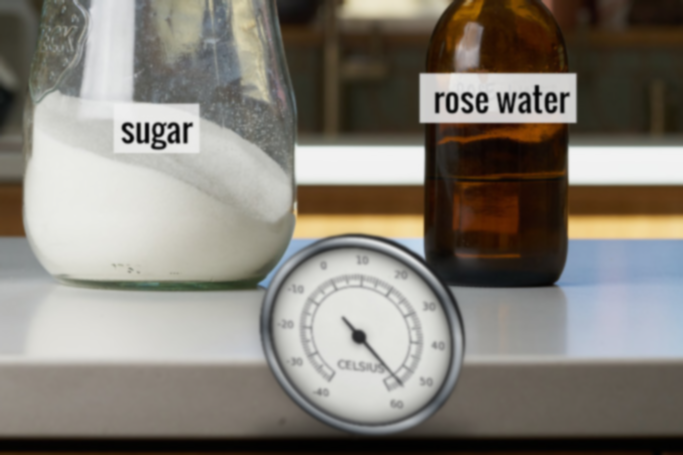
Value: 55 °C
